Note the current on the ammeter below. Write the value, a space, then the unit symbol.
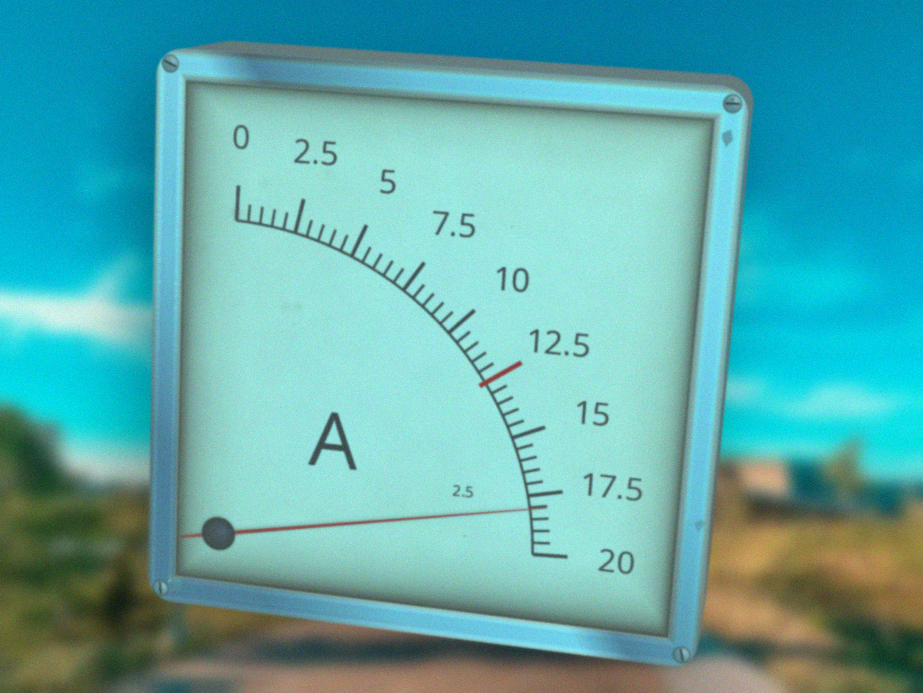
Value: 18 A
